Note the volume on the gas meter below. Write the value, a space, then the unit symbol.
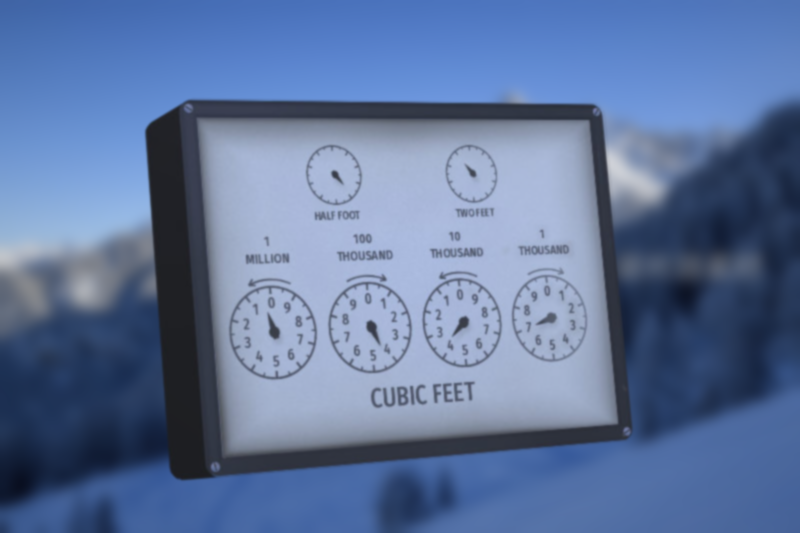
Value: 43700 ft³
